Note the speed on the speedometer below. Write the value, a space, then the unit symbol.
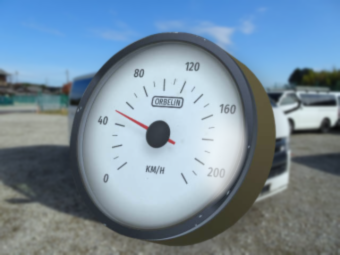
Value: 50 km/h
